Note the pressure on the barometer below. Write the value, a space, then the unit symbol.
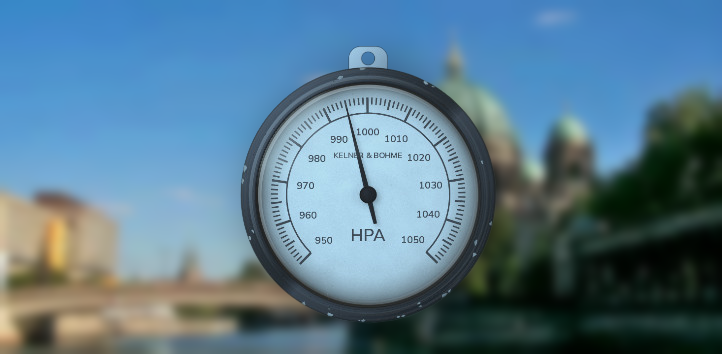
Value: 995 hPa
